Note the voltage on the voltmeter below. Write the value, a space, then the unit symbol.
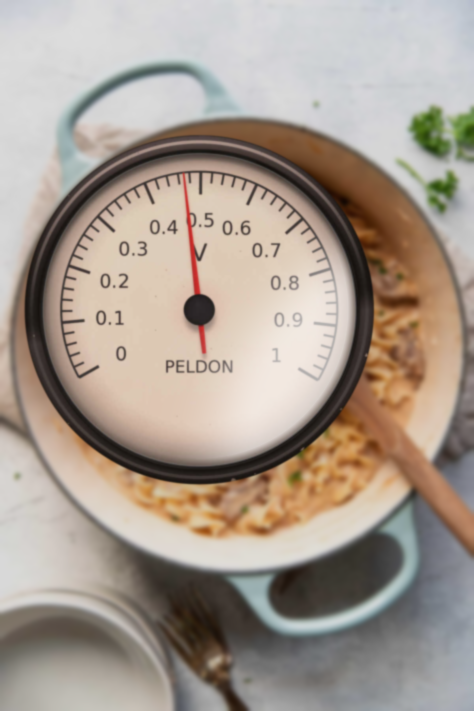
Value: 0.47 V
